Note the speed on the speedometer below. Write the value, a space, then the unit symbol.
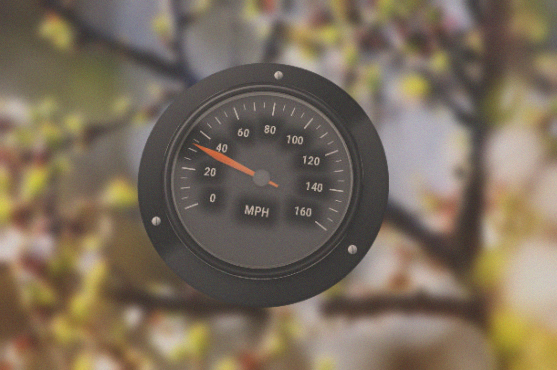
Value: 32.5 mph
